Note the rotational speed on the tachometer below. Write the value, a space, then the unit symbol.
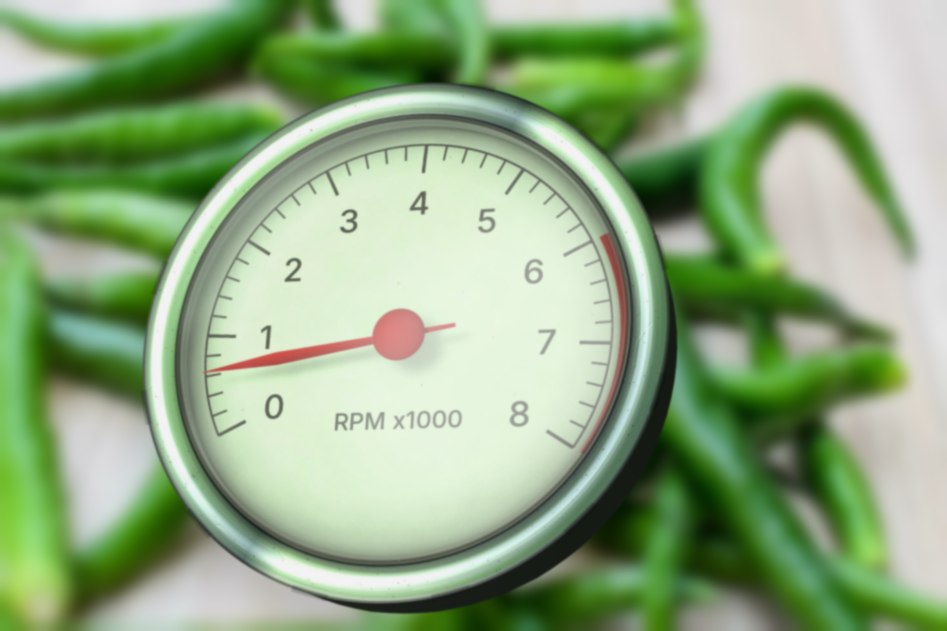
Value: 600 rpm
